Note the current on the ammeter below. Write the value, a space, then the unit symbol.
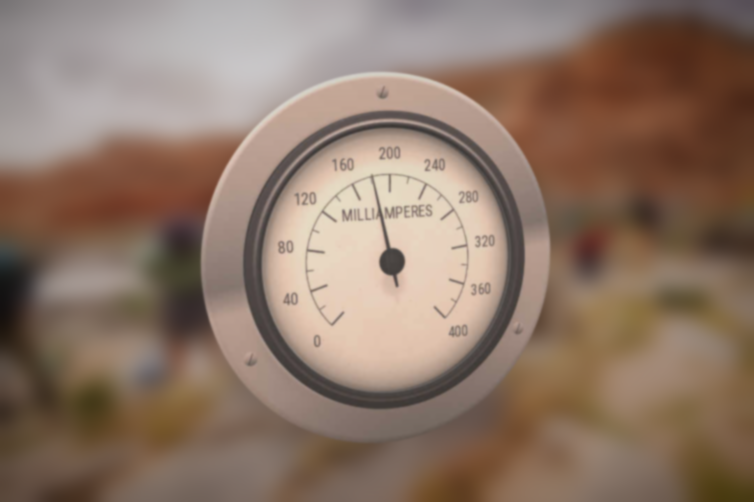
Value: 180 mA
